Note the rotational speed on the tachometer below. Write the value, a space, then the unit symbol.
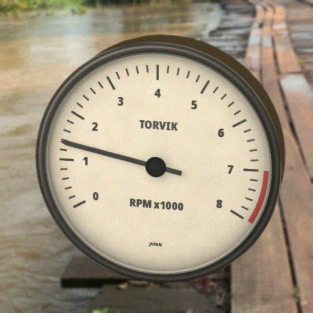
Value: 1400 rpm
